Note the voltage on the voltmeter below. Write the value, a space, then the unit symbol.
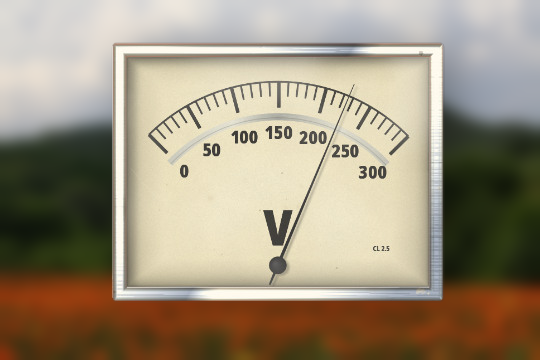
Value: 225 V
